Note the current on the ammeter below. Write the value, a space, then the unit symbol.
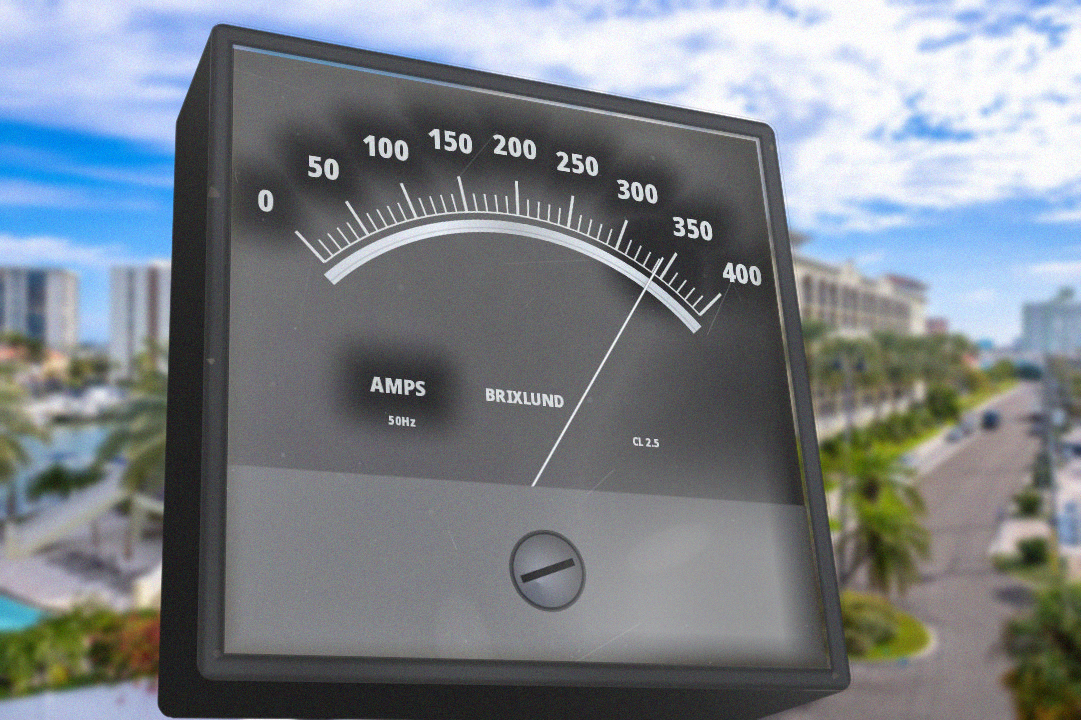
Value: 340 A
